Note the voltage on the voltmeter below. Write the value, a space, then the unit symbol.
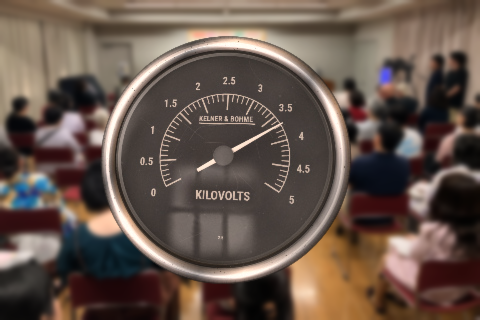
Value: 3.7 kV
